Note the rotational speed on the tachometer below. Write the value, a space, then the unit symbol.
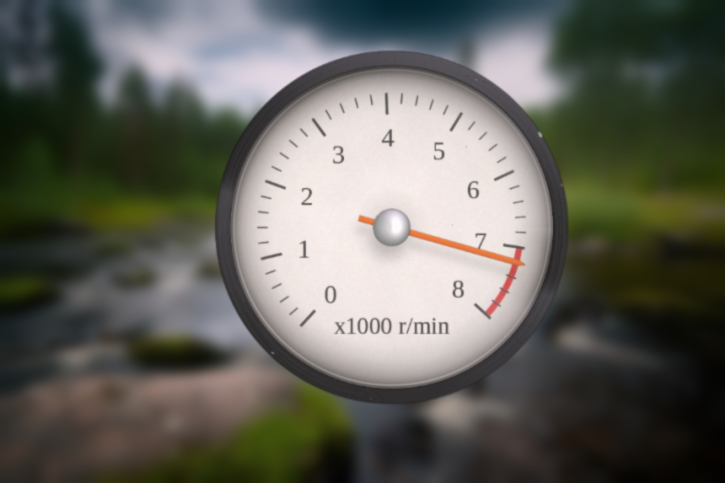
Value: 7200 rpm
